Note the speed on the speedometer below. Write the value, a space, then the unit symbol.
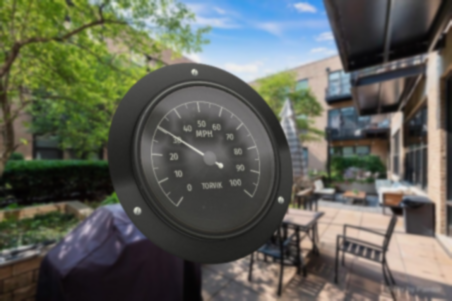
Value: 30 mph
